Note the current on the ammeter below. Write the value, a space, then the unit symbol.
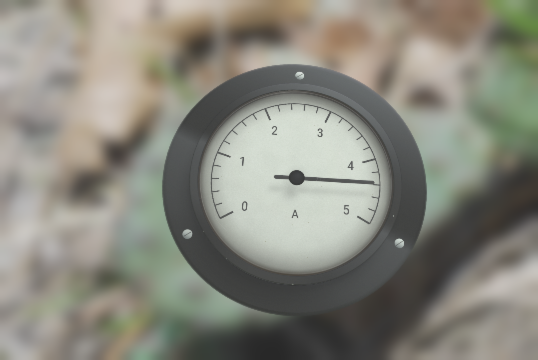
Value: 4.4 A
